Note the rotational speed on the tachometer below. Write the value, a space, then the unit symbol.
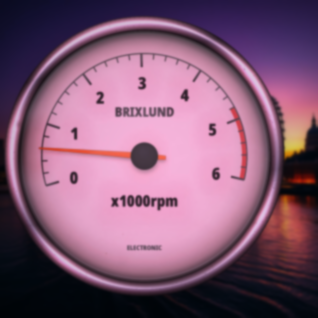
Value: 600 rpm
